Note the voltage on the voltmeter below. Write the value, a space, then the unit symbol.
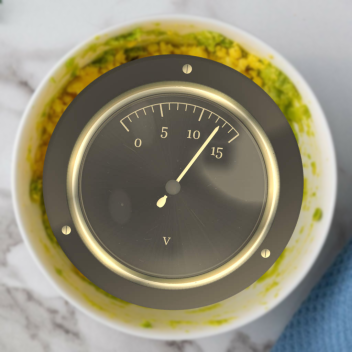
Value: 12.5 V
